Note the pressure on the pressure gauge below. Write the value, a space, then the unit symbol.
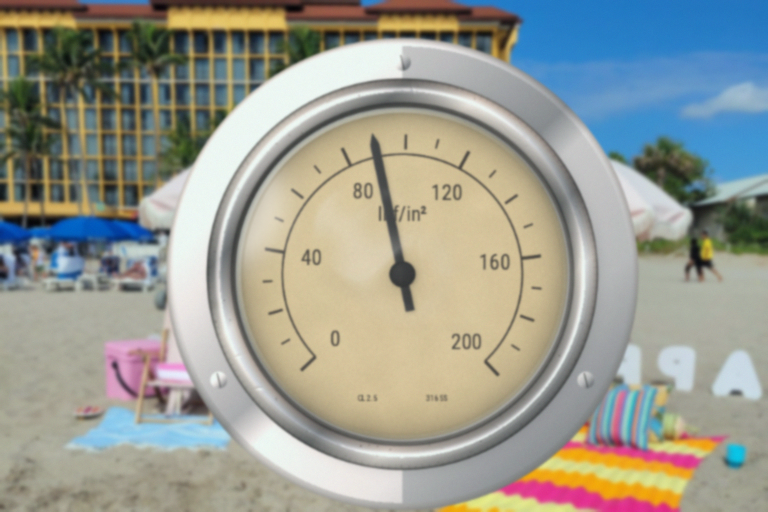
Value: 90 psi
